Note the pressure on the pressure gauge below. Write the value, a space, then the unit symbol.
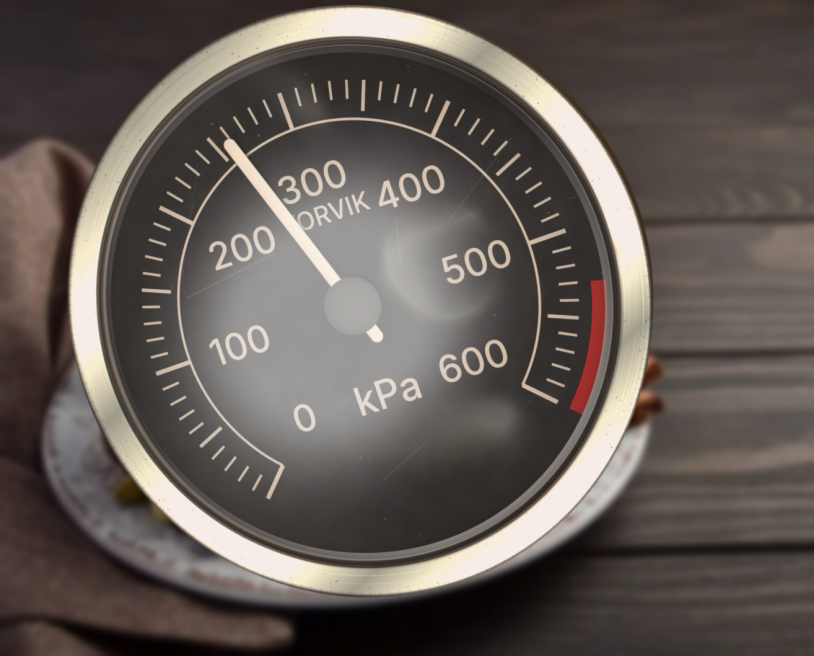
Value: 260 kPa
